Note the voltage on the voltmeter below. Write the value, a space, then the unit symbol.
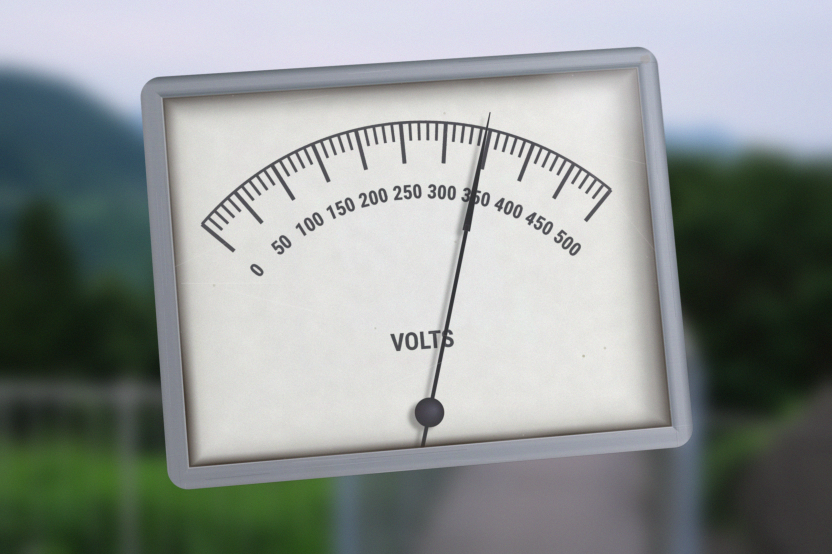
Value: 345 V
